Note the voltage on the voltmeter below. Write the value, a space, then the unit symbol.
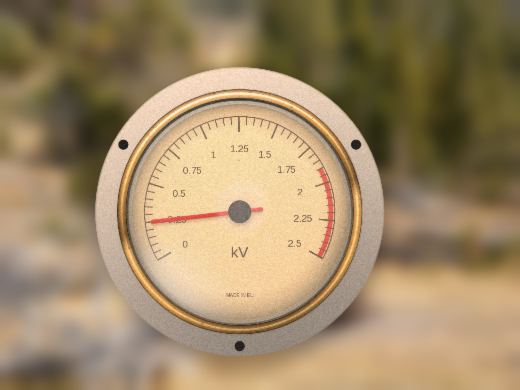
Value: 0.25 kV
